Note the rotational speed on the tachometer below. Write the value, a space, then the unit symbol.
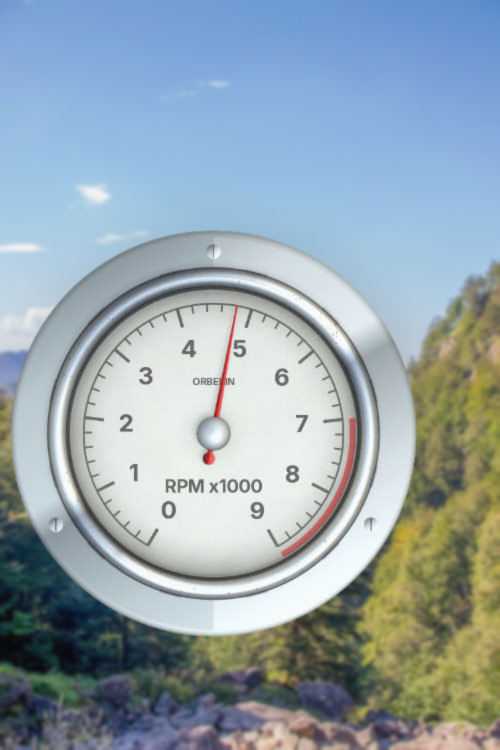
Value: 4800 rpm
